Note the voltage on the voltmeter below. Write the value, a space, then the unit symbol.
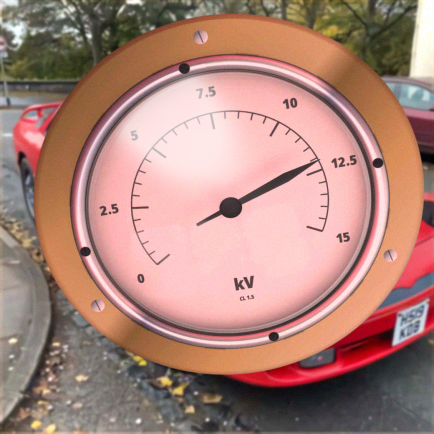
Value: 12 kV
